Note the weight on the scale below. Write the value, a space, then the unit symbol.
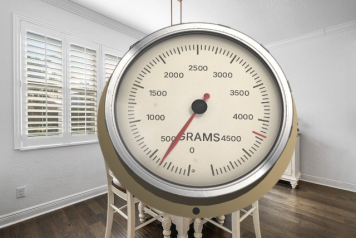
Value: 350 g
